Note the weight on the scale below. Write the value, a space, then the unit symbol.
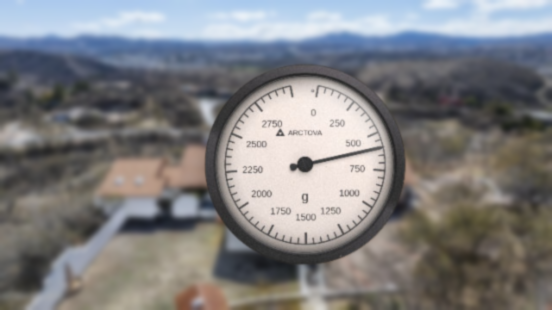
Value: 600 g
